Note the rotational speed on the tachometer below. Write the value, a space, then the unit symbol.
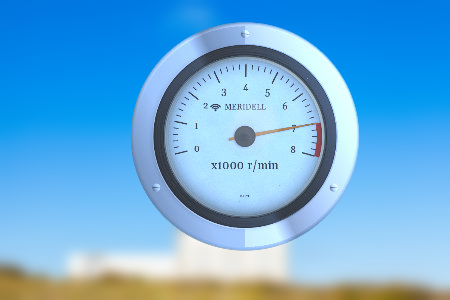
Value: 7000 rpm
